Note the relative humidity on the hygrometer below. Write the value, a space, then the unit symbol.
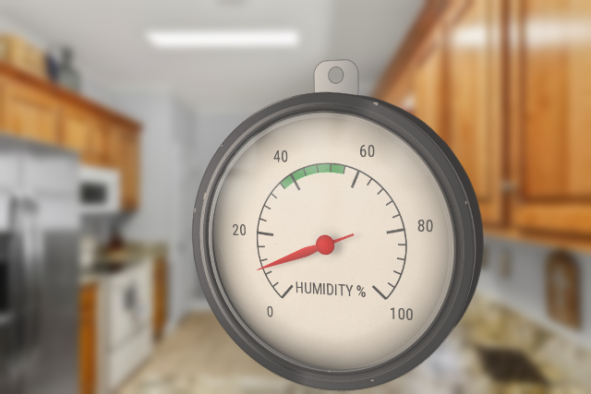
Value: 10 %
